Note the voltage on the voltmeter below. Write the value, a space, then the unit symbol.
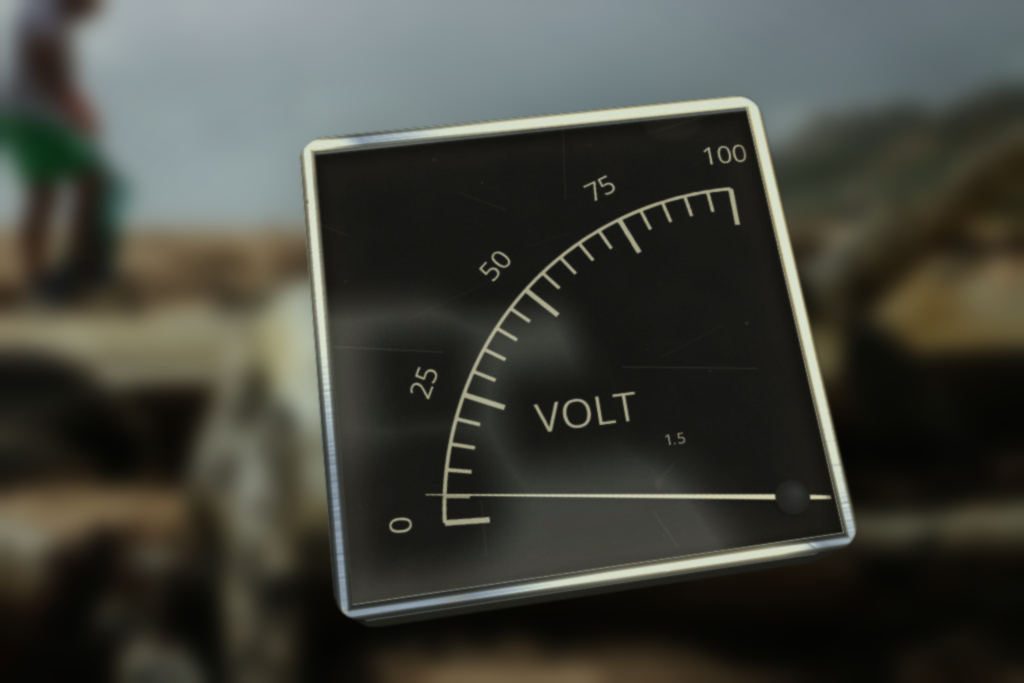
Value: 5 V
